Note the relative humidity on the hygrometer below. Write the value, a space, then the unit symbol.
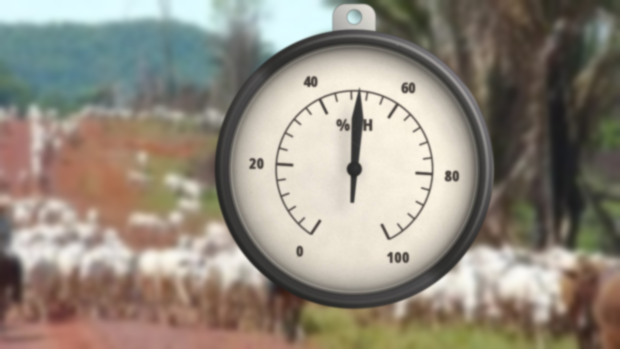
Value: 50 %
